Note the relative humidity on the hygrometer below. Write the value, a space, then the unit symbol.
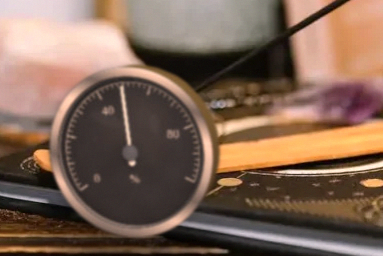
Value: 50 %
